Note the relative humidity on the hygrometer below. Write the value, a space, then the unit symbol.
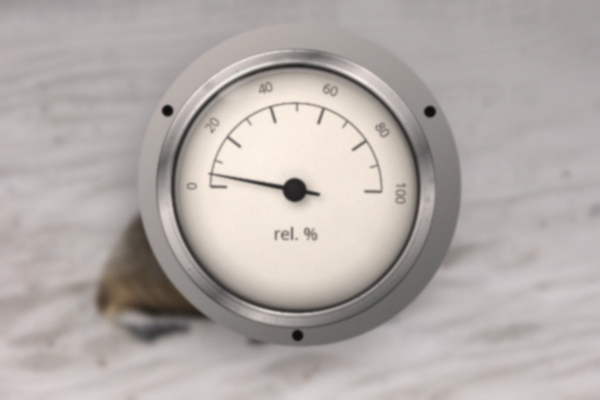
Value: 5 %
